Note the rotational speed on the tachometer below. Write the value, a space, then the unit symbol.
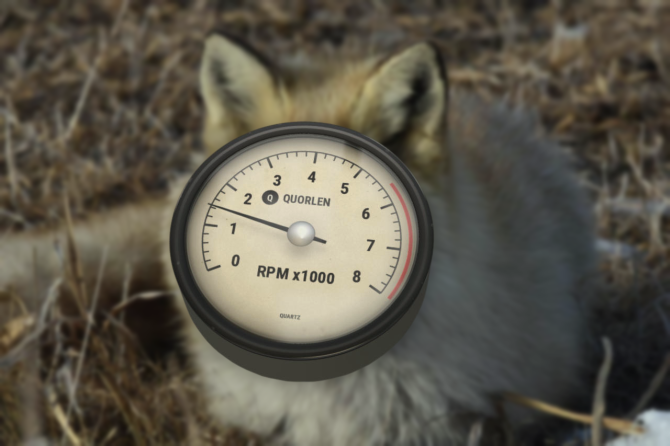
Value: 1400 rpm
